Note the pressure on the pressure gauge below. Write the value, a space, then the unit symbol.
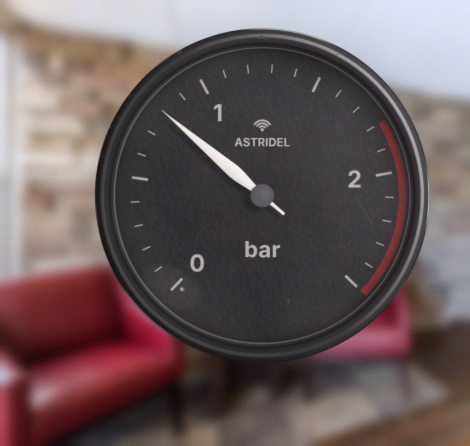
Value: 0.8 bar
